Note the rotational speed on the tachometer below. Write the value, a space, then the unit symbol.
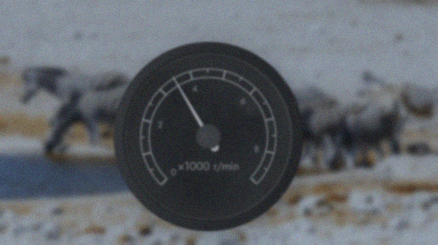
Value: 3500 rpm
